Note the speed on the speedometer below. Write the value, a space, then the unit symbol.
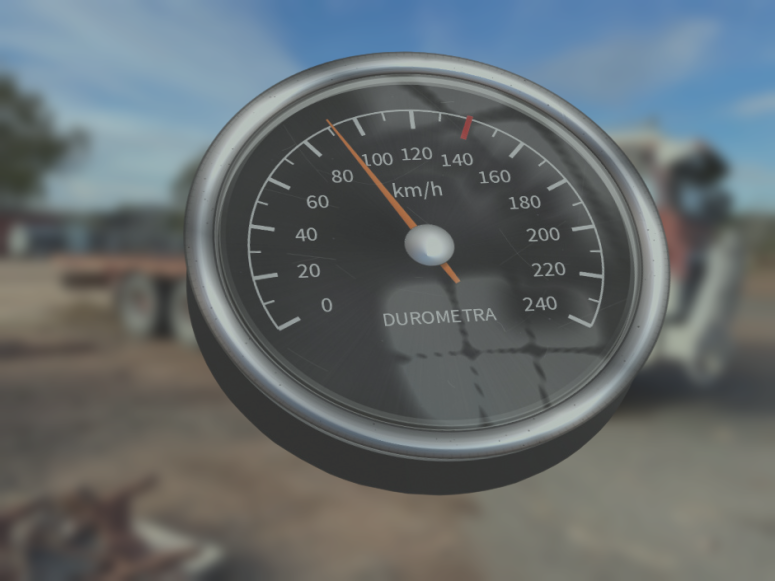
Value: 90 km/h
